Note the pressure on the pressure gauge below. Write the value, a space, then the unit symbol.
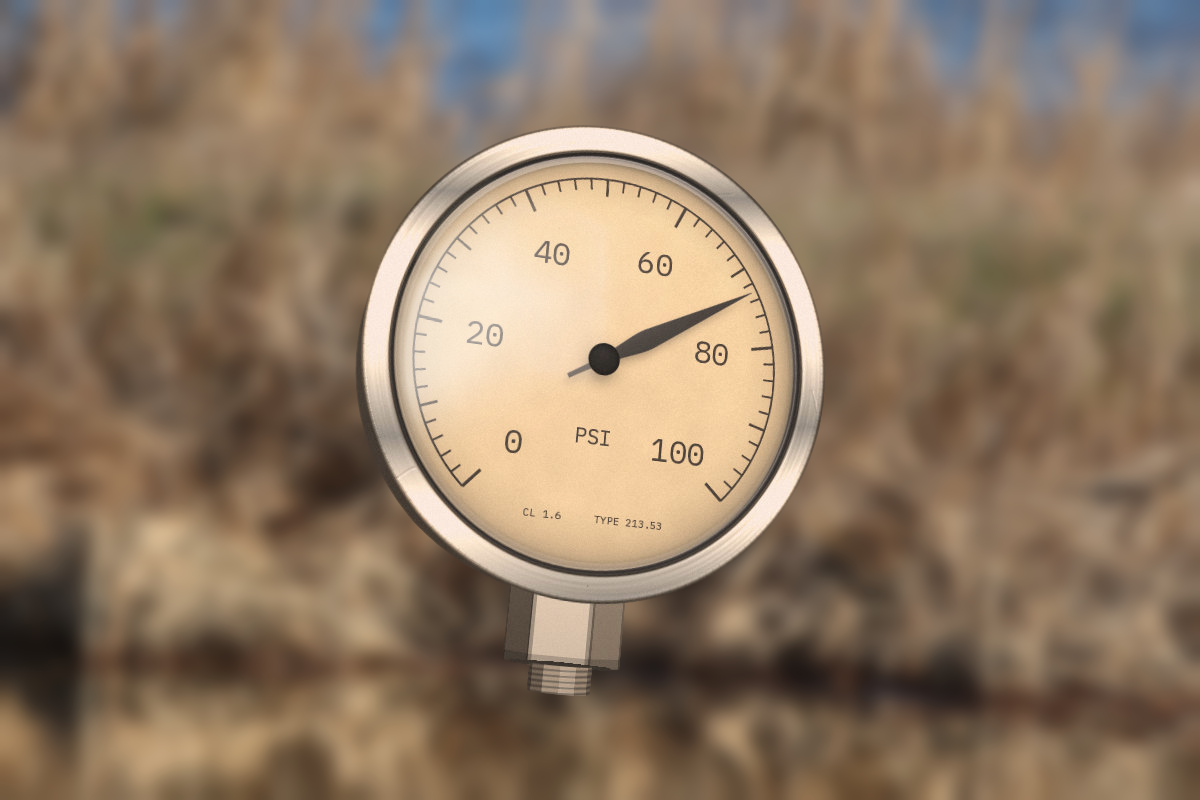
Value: 73 psi
